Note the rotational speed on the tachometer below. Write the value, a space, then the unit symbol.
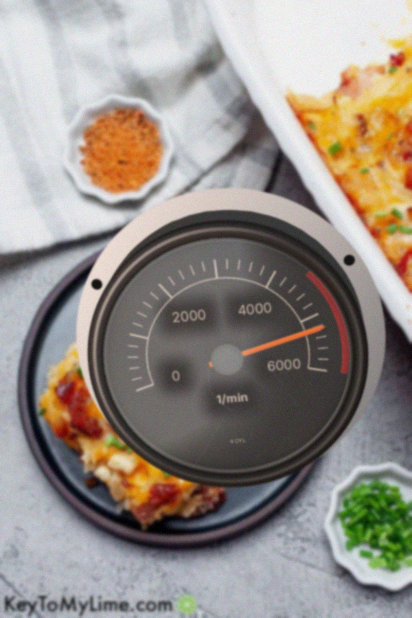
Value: 5200 rpm
